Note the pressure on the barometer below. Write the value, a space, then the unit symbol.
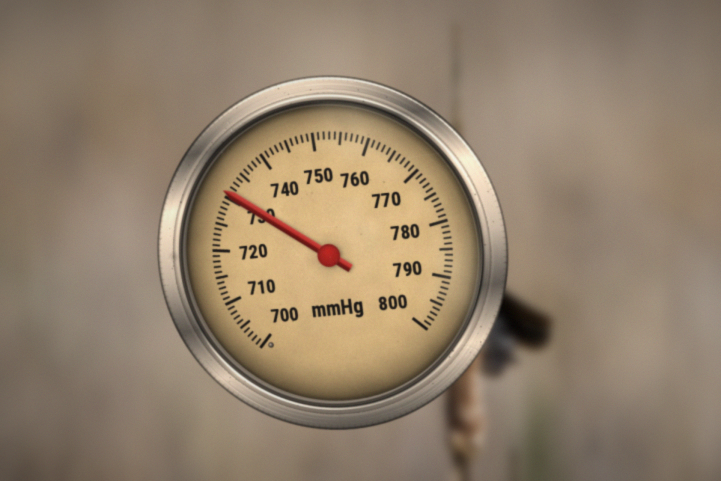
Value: 731 mmHg
